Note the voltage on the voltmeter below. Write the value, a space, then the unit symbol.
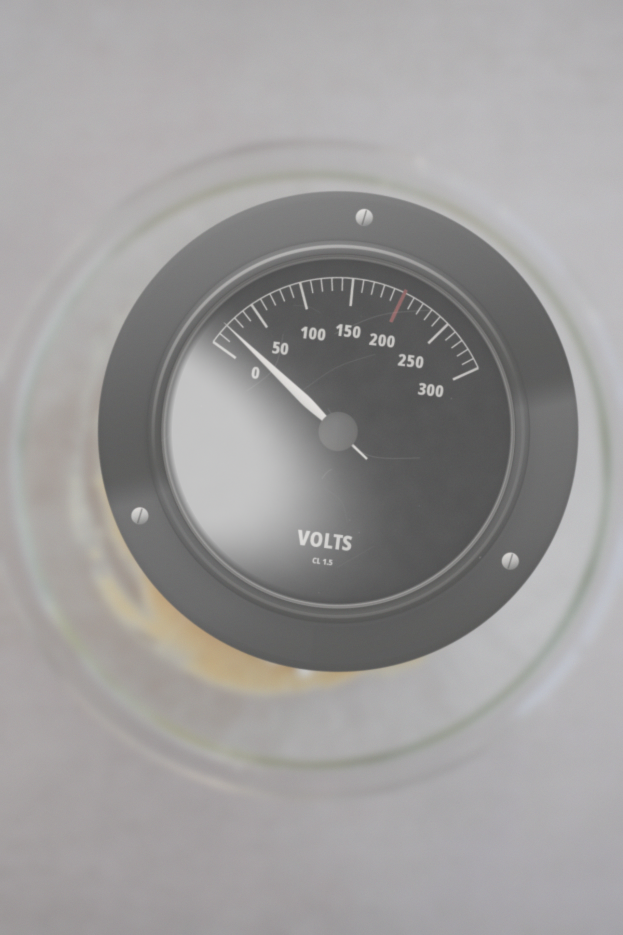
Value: 20 V
